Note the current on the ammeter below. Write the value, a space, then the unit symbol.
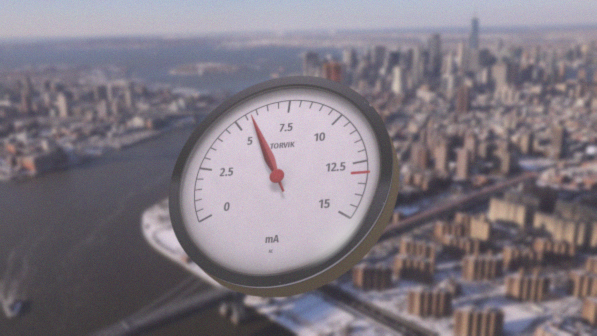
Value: 5.75 mA
